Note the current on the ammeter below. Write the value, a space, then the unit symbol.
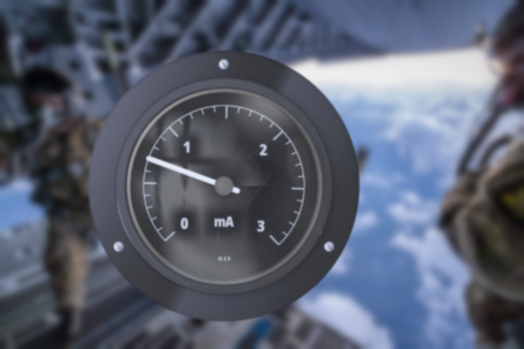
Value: 0.7 mA
